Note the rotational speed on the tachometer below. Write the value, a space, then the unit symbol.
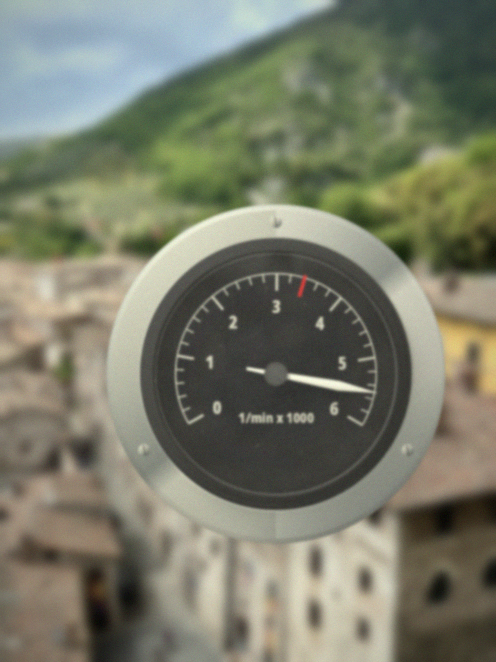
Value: 5500 rpm
